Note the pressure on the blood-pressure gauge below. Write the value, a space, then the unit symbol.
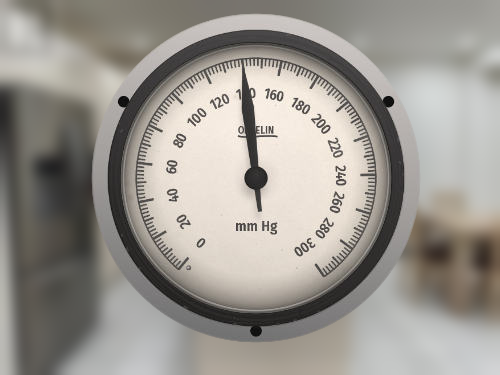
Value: 140 mmHg
